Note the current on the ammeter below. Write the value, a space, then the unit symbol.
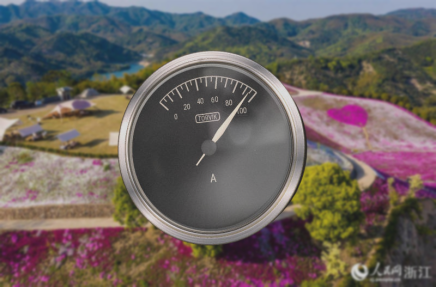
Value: 95 A
